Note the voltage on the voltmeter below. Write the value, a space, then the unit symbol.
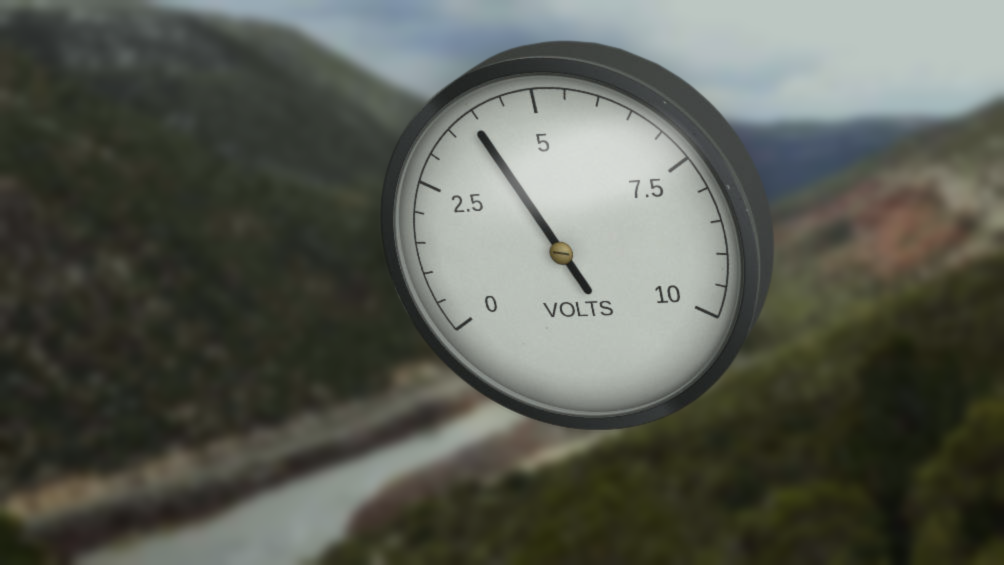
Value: 4 V
